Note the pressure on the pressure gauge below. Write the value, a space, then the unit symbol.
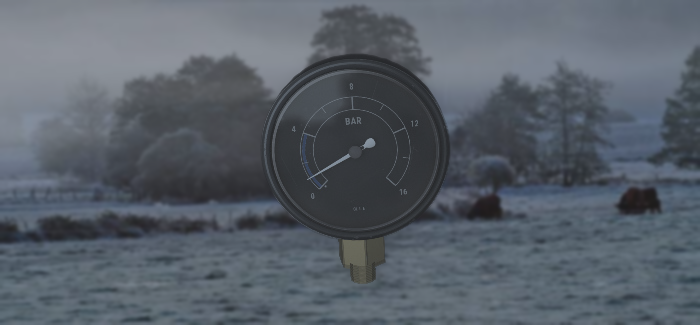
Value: 1 bar
